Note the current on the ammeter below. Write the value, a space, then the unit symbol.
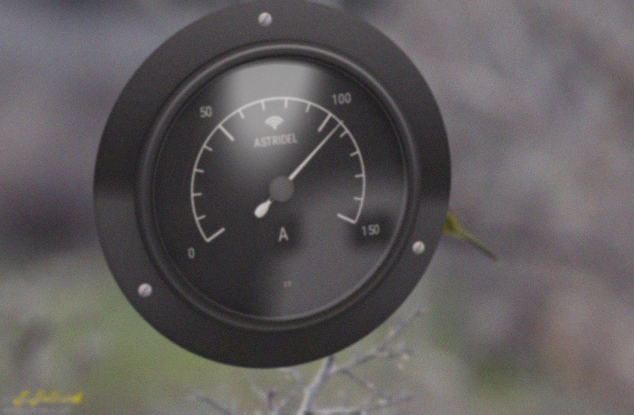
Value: 105 A
